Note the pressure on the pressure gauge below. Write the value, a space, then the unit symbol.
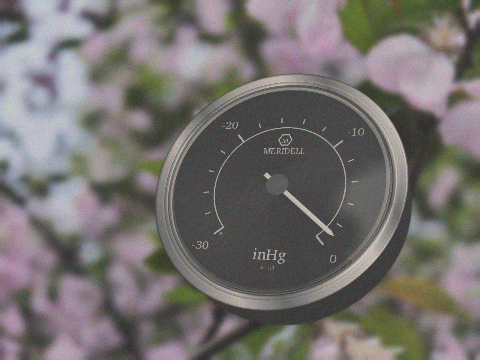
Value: -1 inHg
